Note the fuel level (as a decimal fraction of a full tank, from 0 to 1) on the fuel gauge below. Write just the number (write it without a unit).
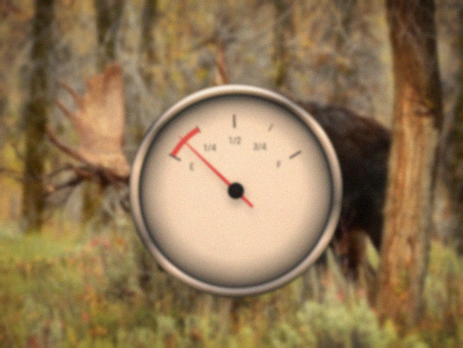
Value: 0.125
